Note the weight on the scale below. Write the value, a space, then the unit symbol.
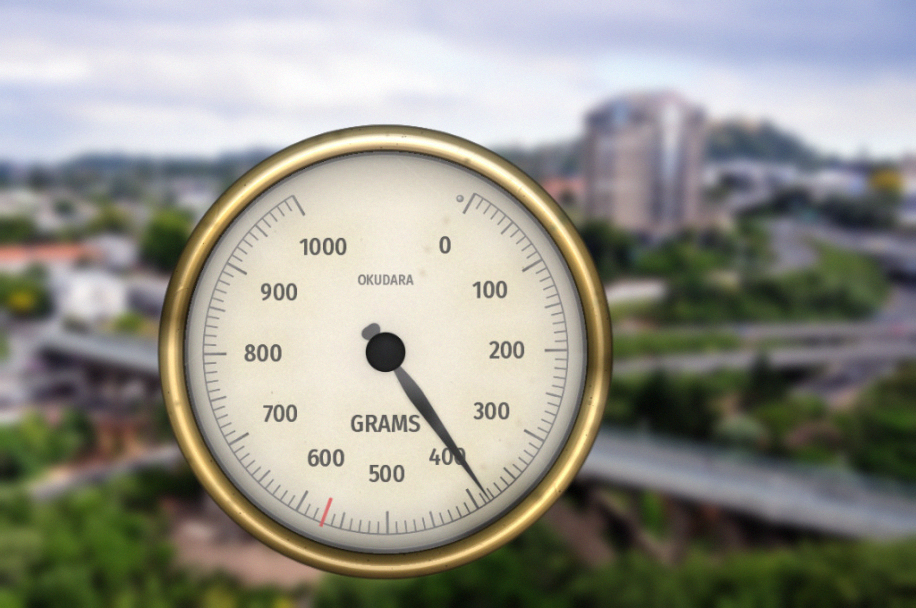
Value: 385 g
